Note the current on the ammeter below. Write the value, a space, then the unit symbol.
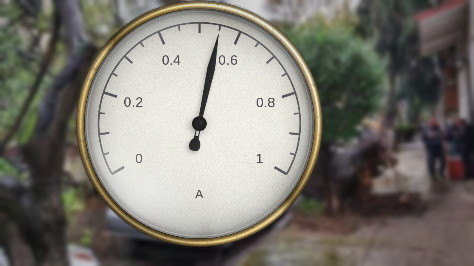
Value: 0.55 A
